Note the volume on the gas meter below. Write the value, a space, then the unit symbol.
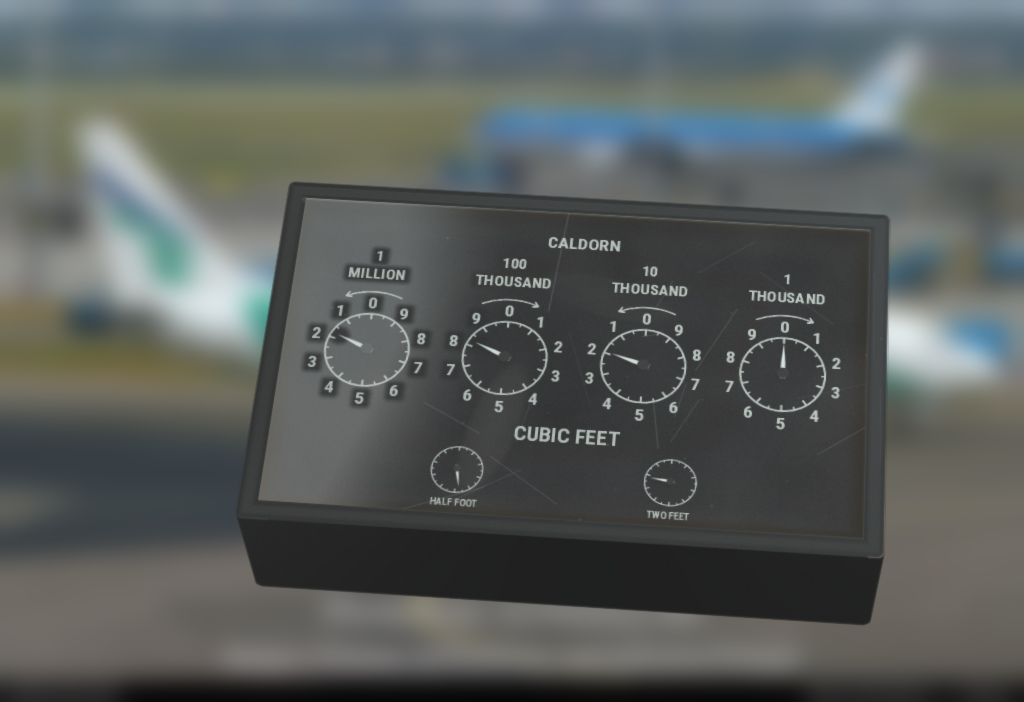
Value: 182000 ft³
